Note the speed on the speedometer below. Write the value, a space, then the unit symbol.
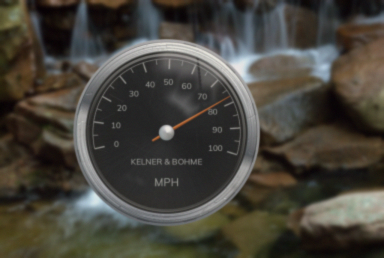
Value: 77.5 mph
